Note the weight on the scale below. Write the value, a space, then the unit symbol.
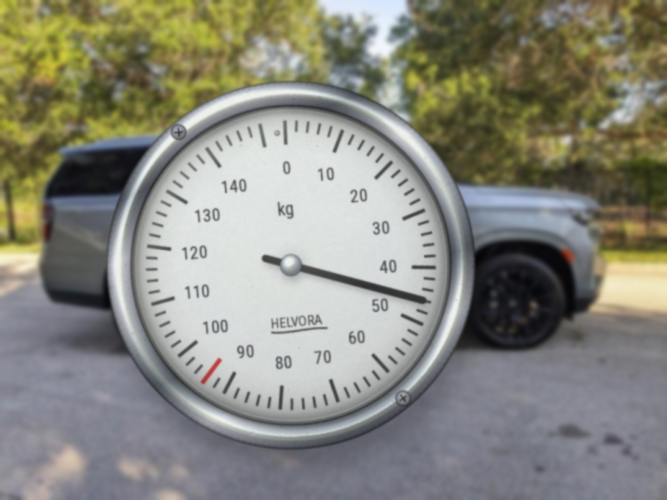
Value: 46 kg
